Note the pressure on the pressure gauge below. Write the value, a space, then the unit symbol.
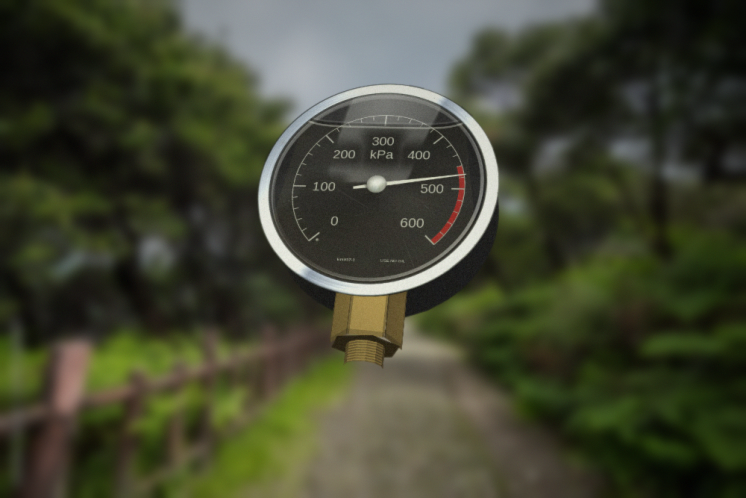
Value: 480 kPa
